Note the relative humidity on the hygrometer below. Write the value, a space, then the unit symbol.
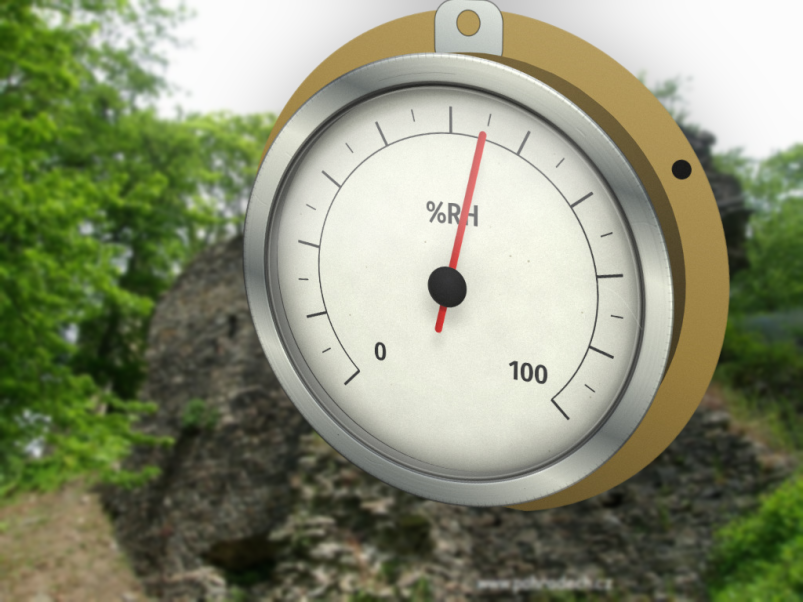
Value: 55 %
